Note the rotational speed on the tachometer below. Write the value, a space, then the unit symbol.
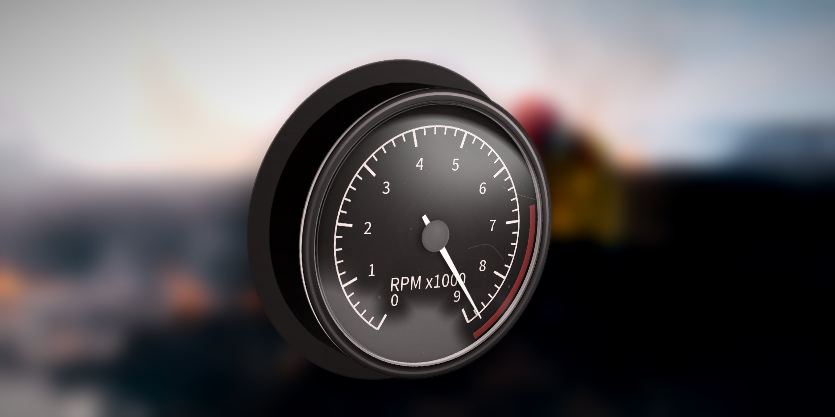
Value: 8800 rpm
